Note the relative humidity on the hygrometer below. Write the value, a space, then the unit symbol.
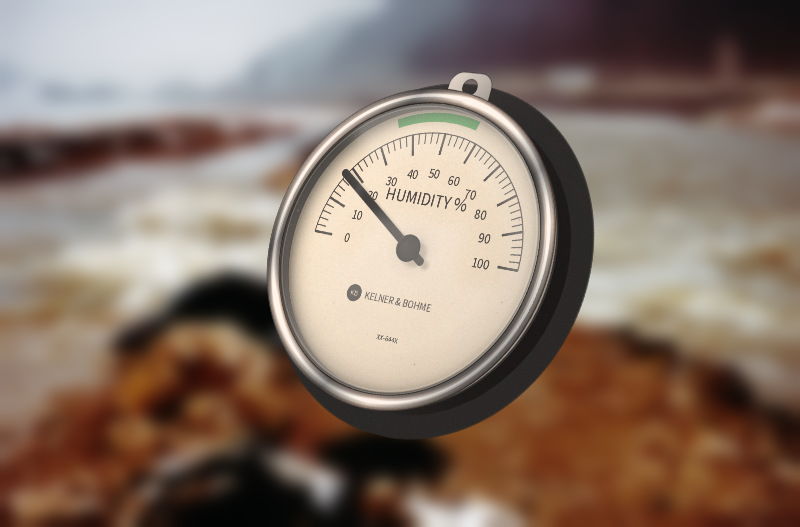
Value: 18 %
